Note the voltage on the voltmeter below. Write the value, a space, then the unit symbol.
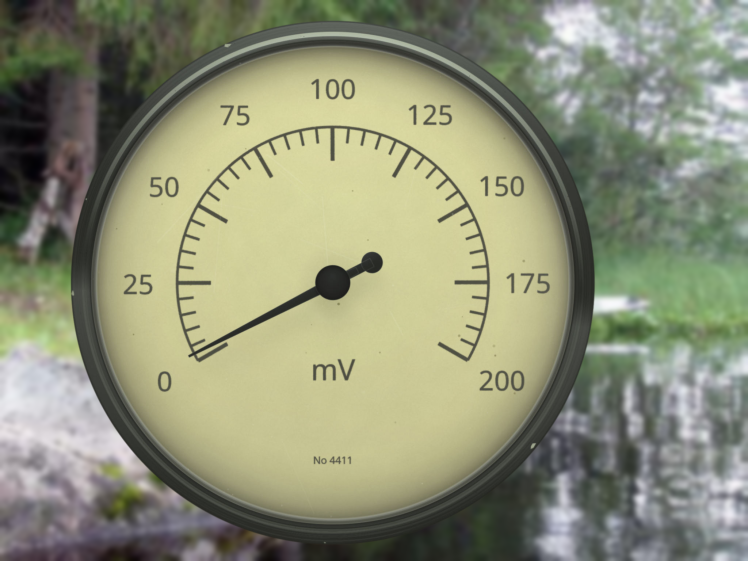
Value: 2.5 mV
